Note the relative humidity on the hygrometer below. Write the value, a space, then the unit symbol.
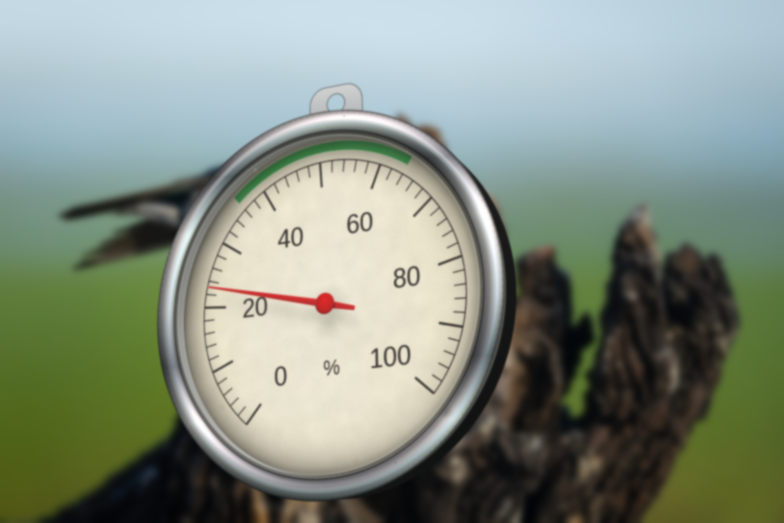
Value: 23 %
